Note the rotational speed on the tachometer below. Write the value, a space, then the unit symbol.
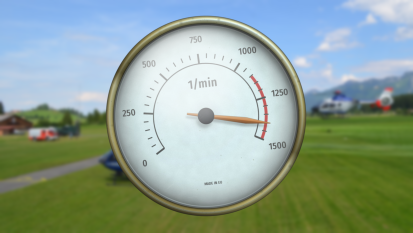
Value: 1400 rpm
